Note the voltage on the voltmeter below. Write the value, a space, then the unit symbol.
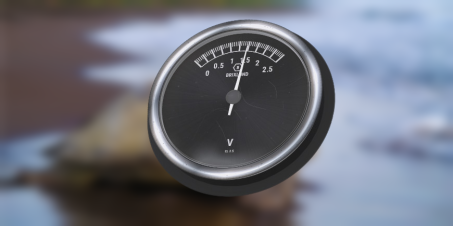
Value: 1.5 V
